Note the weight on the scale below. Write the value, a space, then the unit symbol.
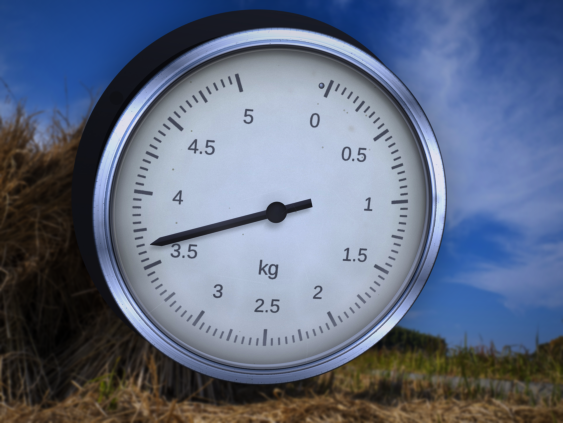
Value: 3.65 kg
